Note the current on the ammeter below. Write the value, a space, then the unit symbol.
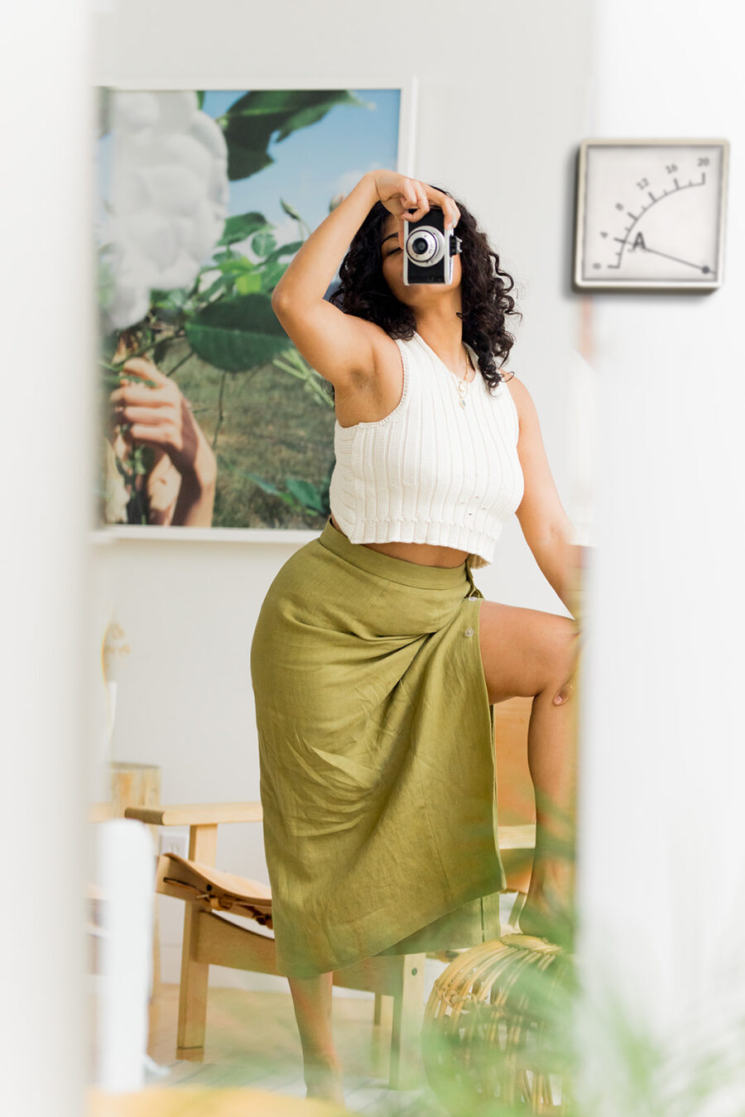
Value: 4 A
